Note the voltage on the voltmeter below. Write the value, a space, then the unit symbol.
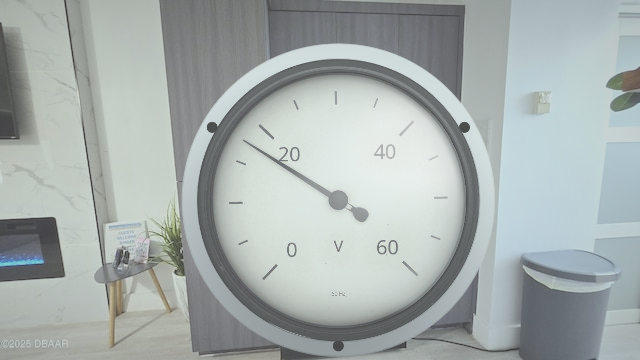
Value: 17.5 V
